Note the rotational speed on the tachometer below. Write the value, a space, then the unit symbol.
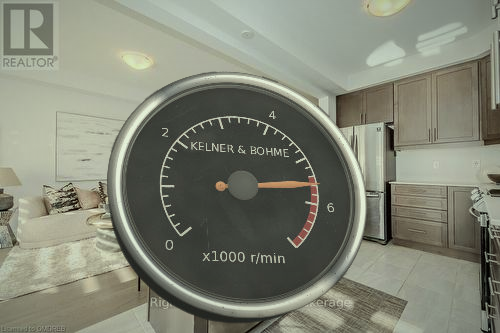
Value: 5600 rpm
